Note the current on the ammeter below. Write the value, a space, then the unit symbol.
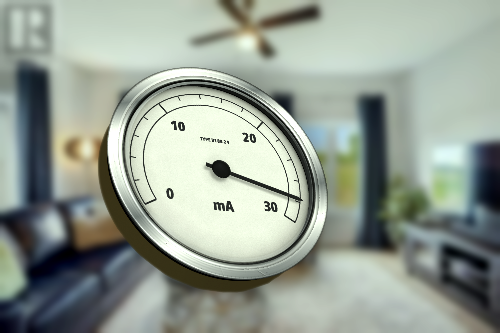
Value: 28 mA
